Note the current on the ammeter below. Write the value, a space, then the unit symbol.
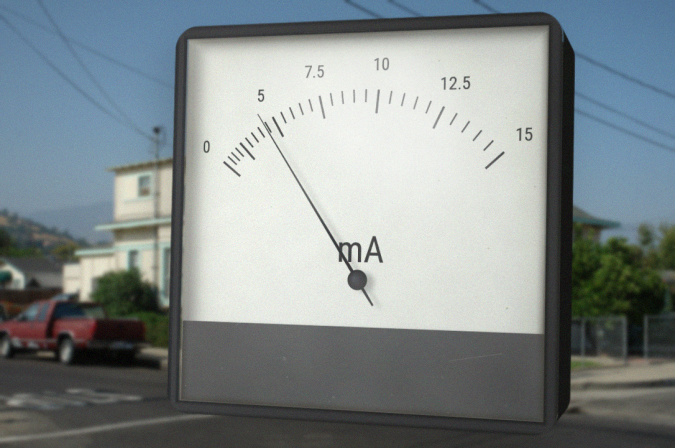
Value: 4.5 mA
